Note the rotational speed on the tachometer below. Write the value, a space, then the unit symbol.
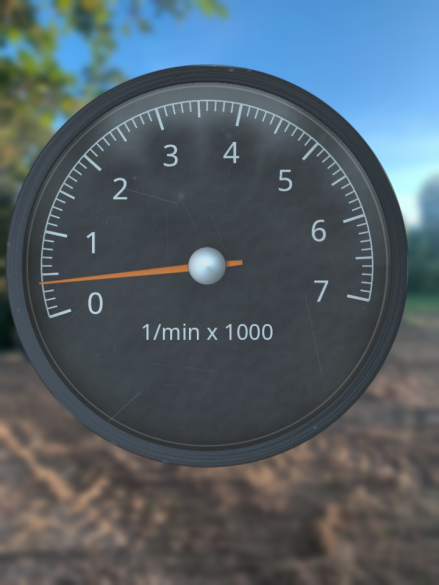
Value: 400 rpm
